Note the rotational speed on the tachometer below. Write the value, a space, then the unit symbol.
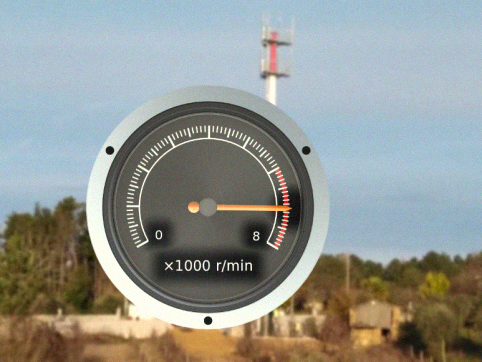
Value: 7000 rpm
